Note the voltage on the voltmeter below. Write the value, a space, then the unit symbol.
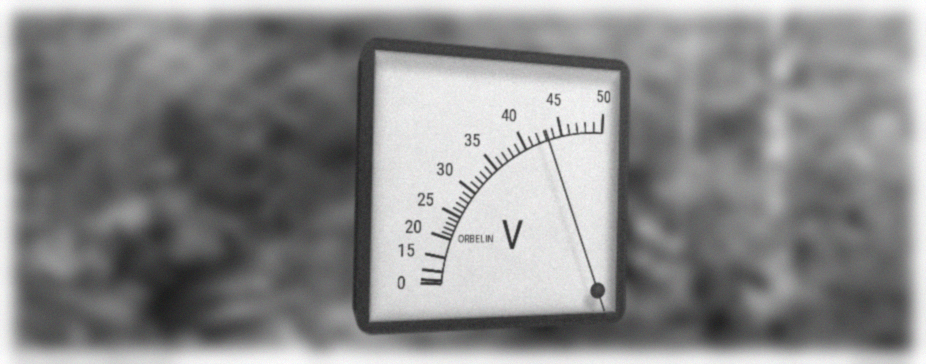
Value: 43 V
